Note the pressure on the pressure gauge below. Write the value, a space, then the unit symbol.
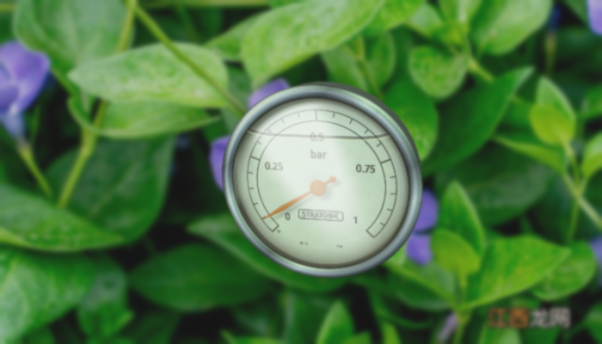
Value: 0.05 bar
